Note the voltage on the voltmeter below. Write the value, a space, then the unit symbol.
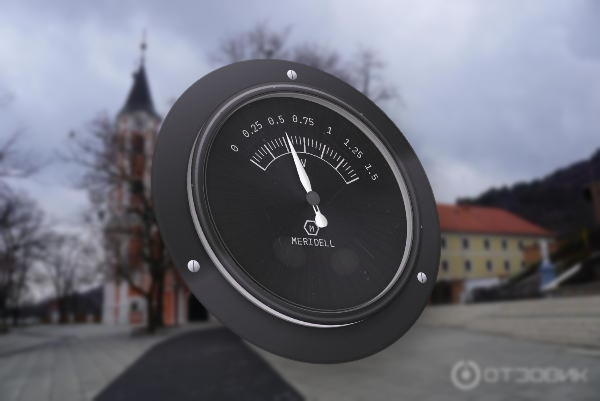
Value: 0.5 V
